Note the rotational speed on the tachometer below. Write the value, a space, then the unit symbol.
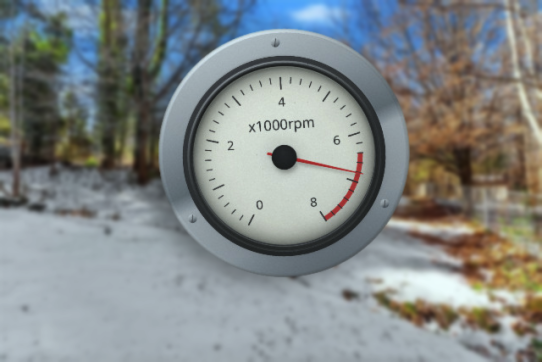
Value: 6800 rpm
